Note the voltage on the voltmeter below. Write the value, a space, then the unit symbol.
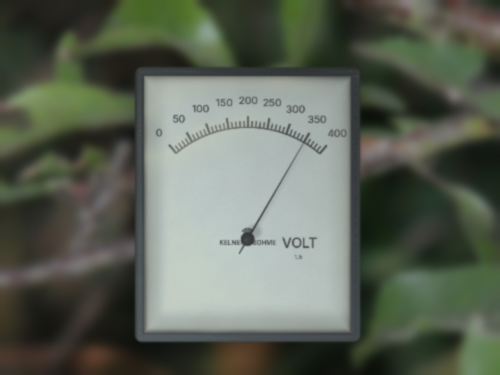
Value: 350 V
